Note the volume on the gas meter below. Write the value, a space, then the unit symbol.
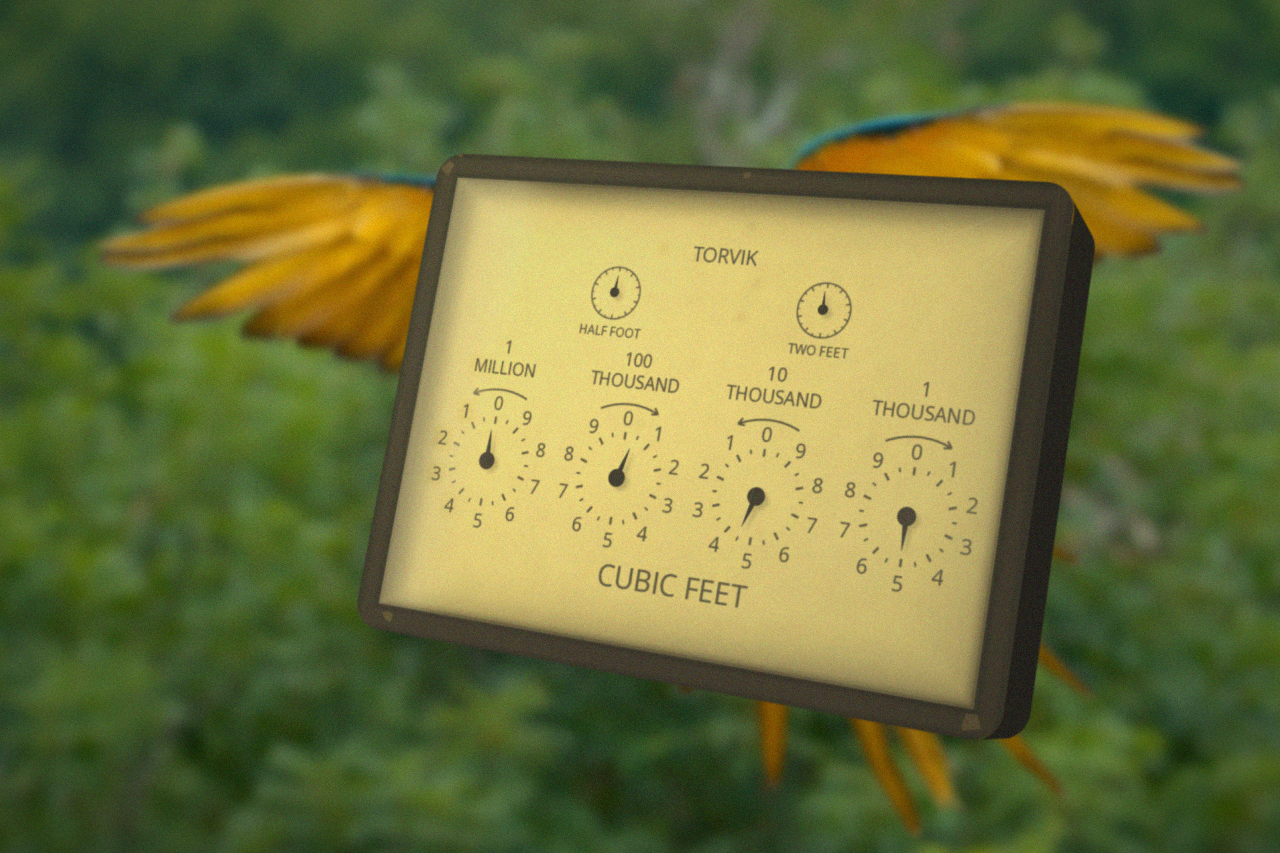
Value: 4500 ft³
